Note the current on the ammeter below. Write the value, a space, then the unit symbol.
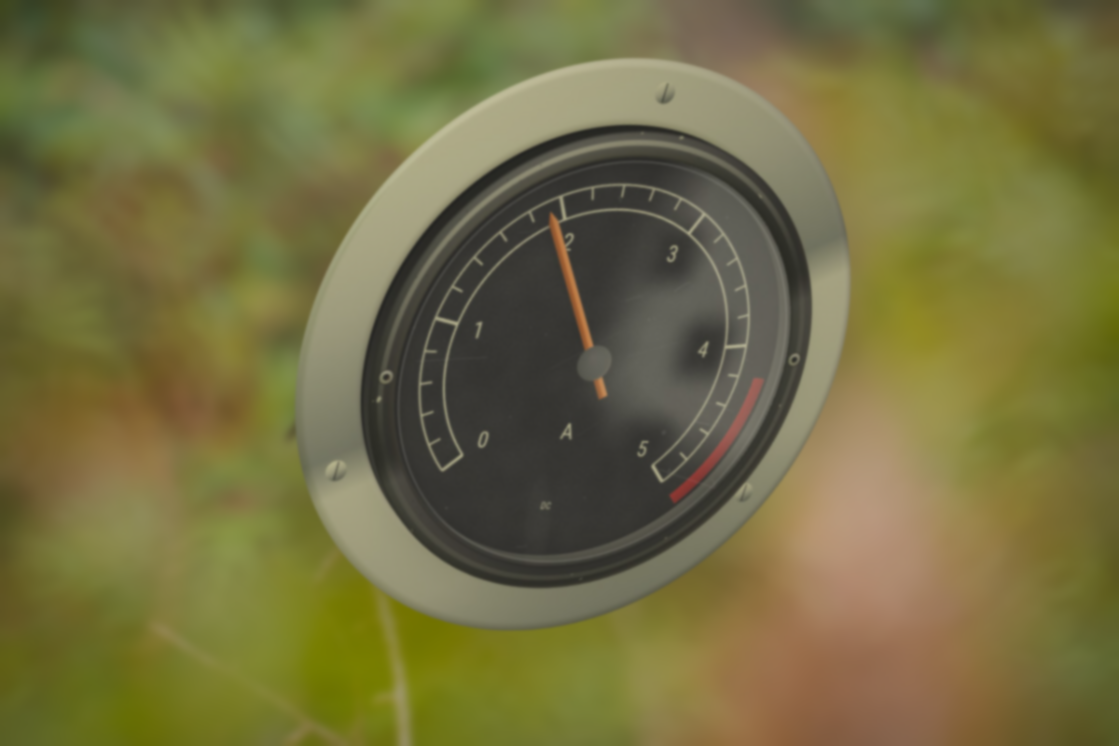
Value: 1.9 A
